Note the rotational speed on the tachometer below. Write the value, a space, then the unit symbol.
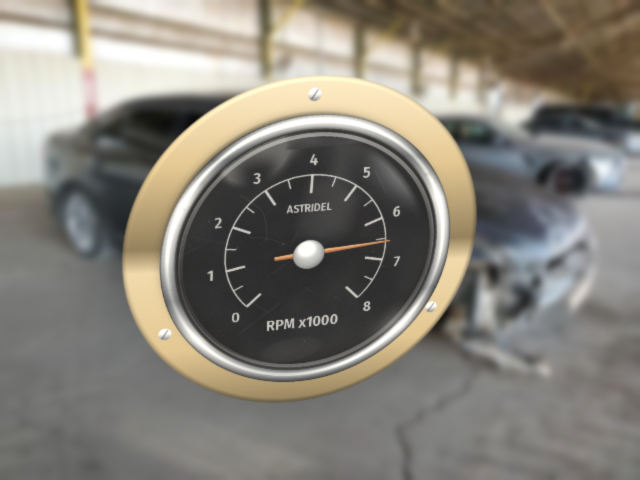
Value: 6500 rpm
